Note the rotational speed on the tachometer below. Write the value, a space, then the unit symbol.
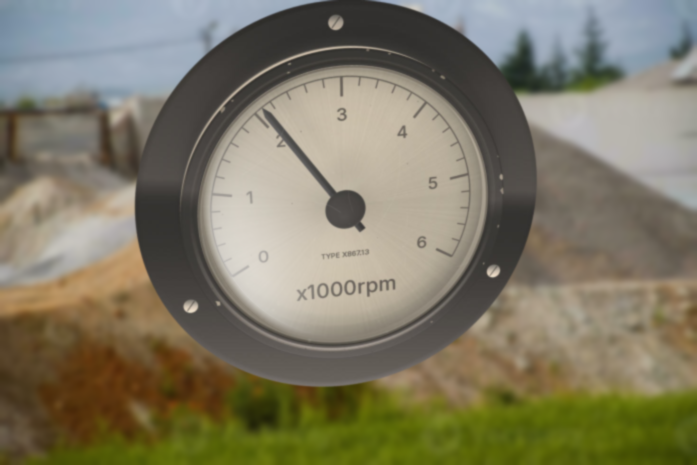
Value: 2100 rpm
